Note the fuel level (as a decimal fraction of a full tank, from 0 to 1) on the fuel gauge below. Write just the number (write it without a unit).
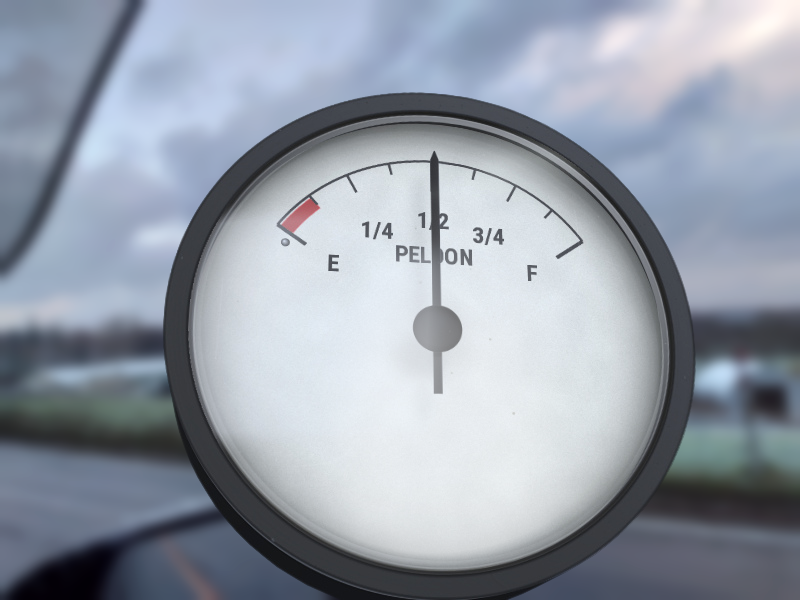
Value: 0.5
